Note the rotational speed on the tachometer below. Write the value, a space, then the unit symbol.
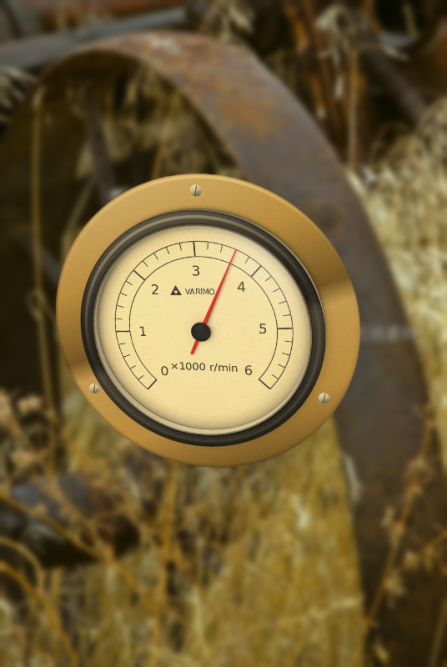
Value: 3600 rpm
